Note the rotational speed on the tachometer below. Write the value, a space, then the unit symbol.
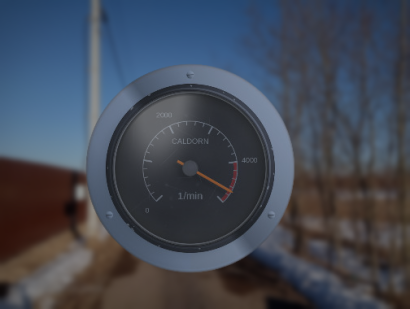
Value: 4700 rpm
